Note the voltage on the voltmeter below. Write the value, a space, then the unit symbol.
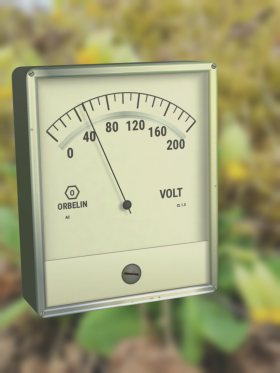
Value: 50 V
